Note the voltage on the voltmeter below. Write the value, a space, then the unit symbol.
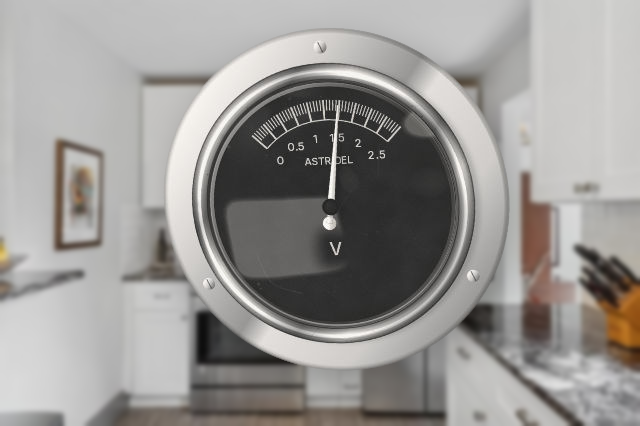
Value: 1.5 V
